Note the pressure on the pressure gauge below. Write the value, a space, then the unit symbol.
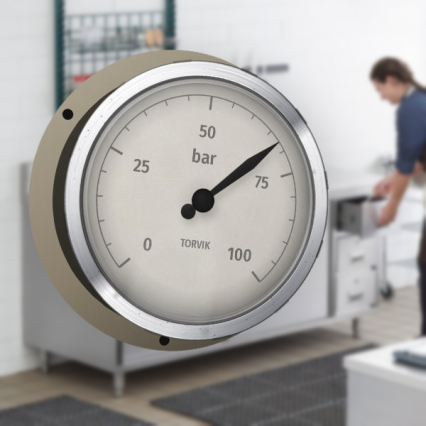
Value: 67.5 bar
